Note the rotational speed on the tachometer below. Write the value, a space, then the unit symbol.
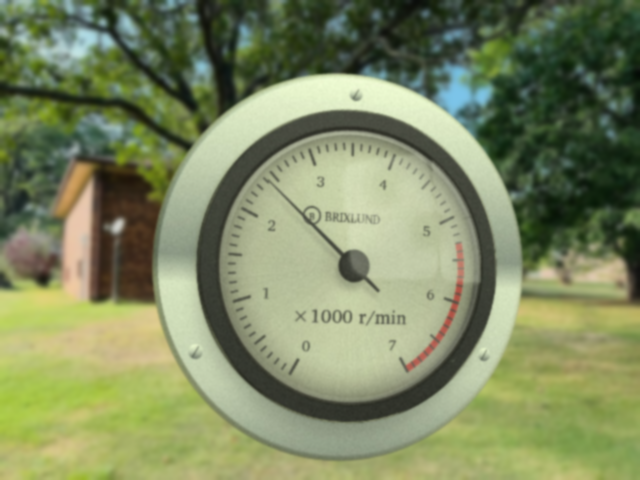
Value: 2400 rpm
